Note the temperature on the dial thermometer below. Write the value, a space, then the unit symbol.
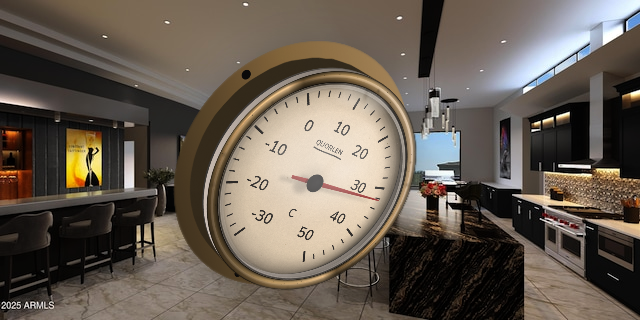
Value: 32 °C
